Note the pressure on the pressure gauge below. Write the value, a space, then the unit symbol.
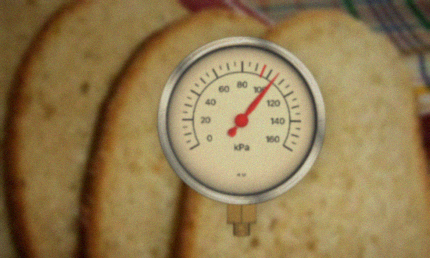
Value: 105 kPa
